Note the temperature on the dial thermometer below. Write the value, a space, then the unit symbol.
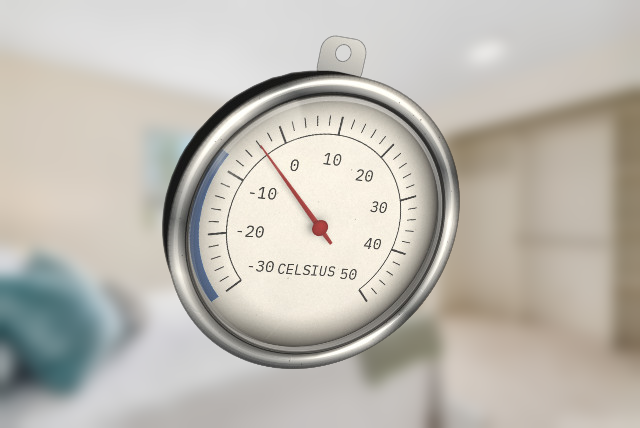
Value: -4 °C
